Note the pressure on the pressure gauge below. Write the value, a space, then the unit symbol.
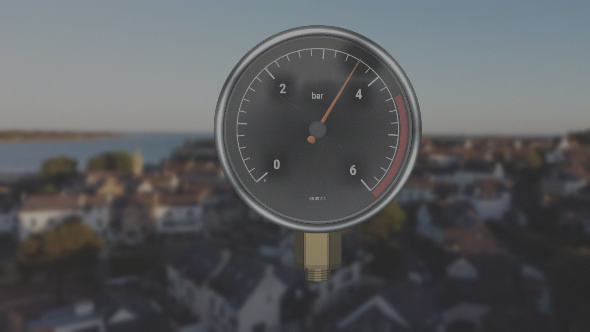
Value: 3.6 bar
